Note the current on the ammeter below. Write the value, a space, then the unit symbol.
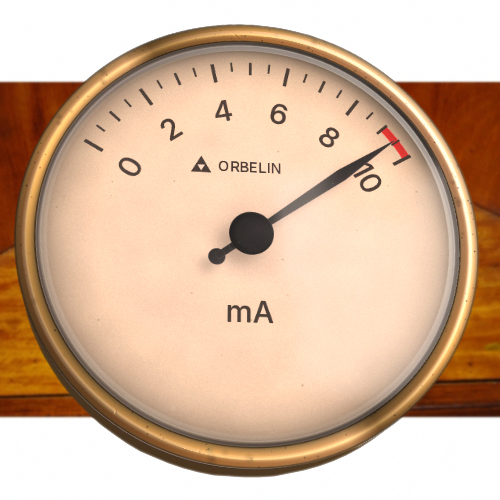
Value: 9.5 mA
